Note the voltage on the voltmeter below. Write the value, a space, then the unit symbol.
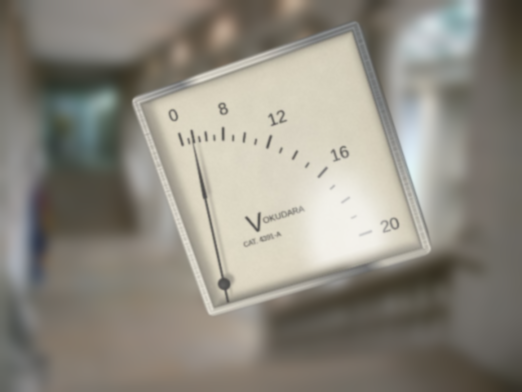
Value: 4 V
